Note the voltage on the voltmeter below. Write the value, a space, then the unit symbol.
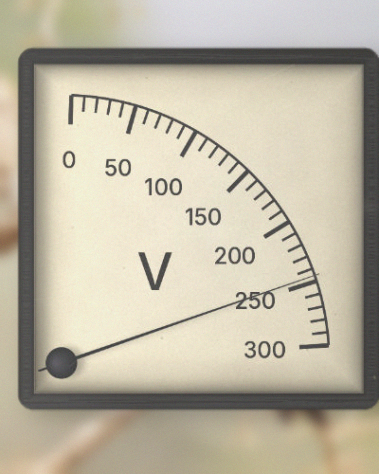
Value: 245 V
